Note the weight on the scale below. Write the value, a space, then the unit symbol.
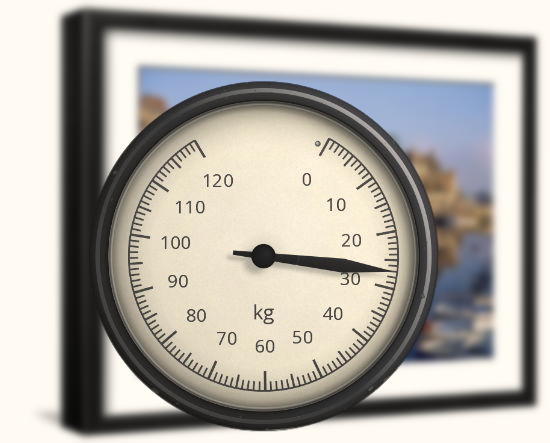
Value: 27 kg
